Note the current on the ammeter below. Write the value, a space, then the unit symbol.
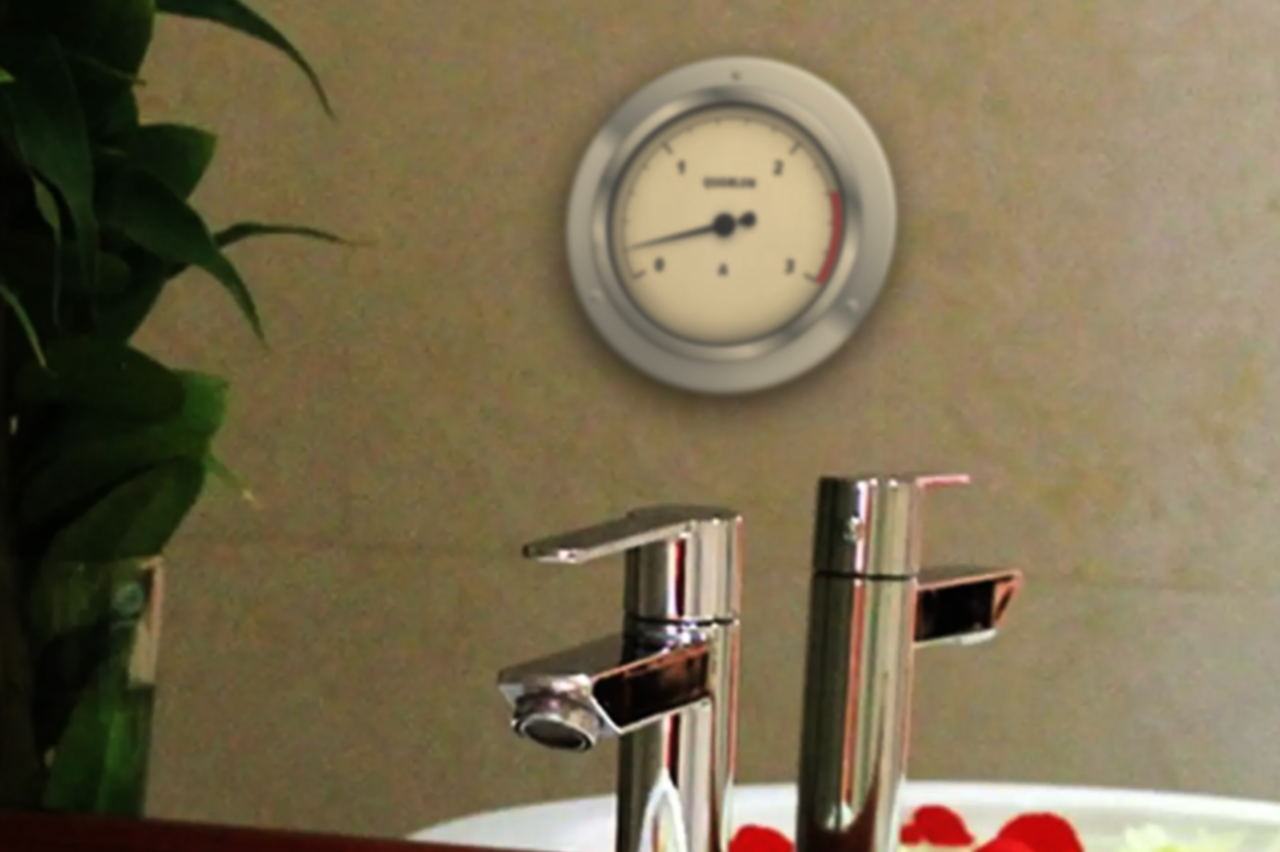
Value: 0.2 A
